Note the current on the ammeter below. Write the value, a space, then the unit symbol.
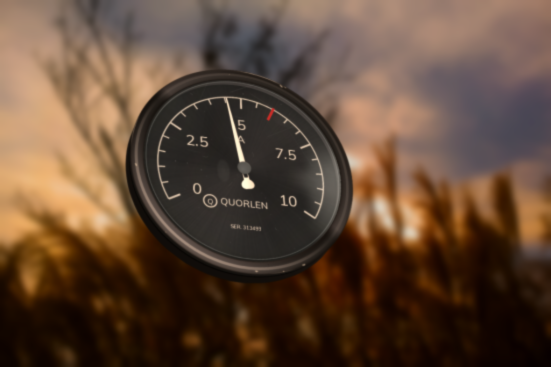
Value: 4.5 A
